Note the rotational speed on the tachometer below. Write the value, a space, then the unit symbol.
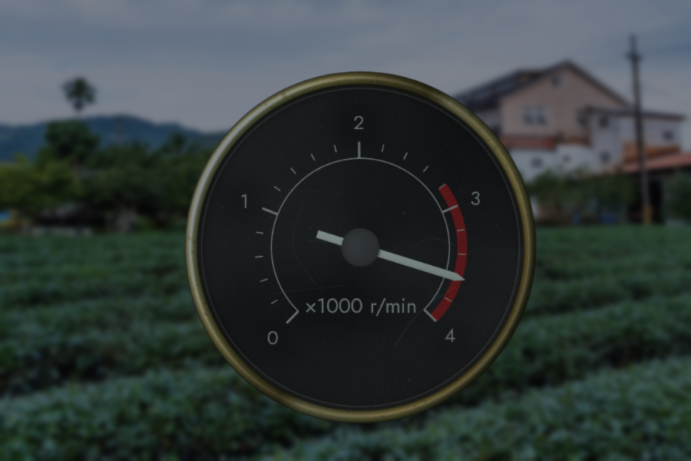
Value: 3600 rpm
